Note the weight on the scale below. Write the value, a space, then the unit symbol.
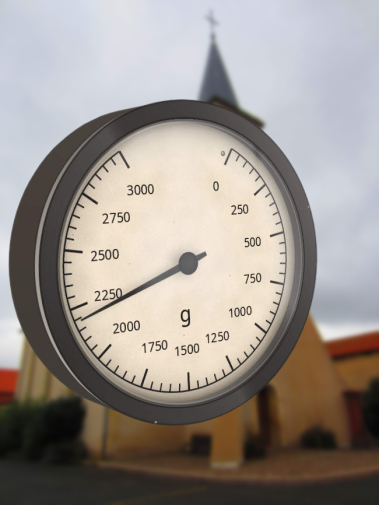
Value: 2200 g
